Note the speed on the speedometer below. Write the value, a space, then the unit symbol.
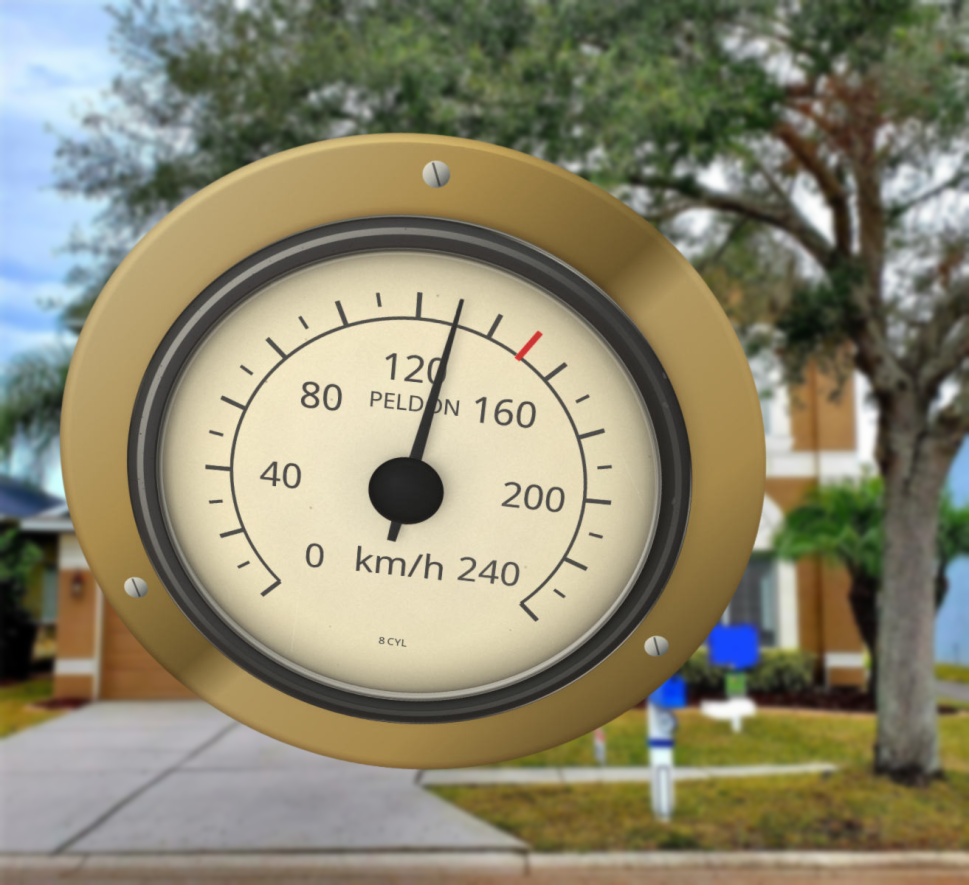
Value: 130 km/h
